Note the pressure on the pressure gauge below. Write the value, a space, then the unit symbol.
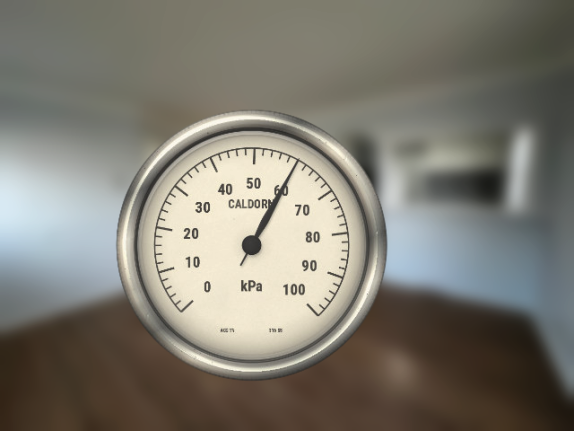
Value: 60 kPa
